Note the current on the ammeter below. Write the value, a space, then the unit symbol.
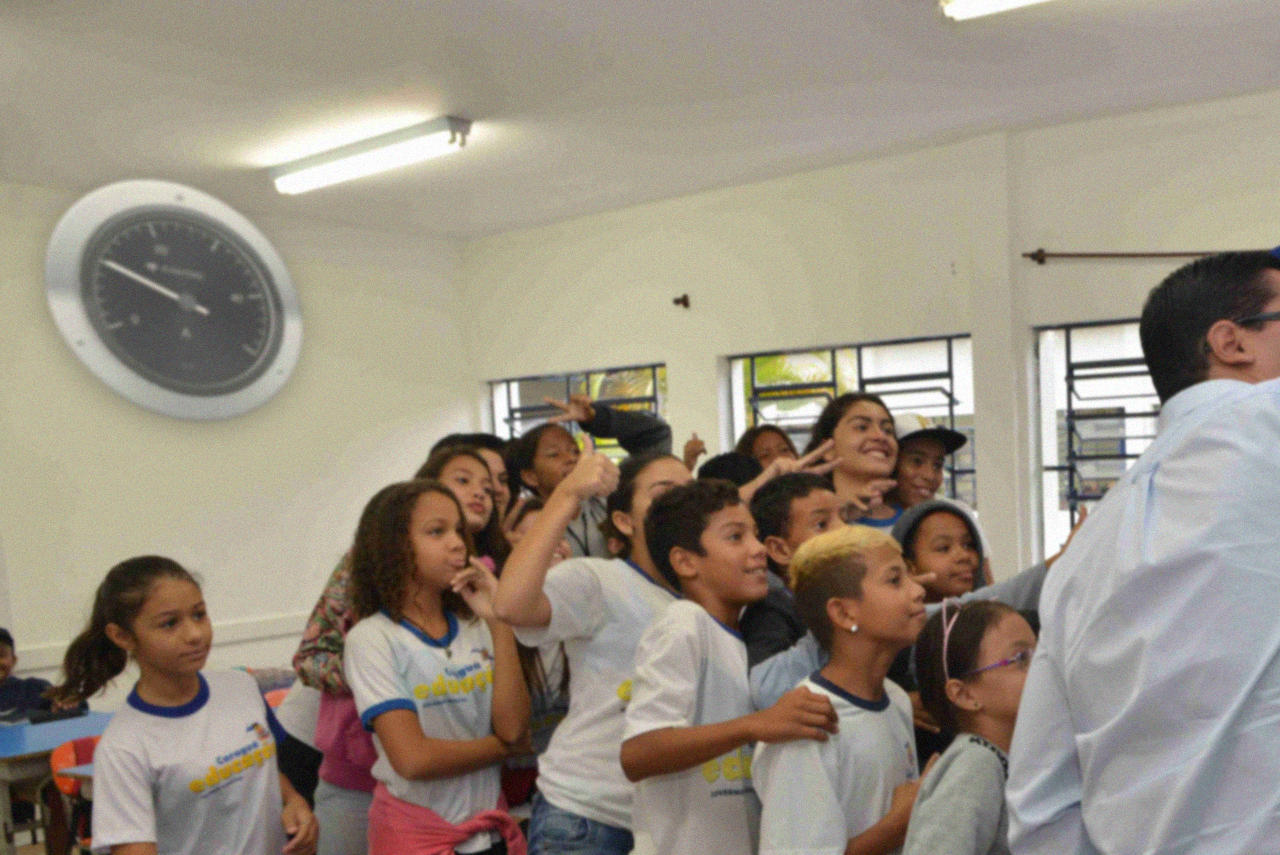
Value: 10 A
